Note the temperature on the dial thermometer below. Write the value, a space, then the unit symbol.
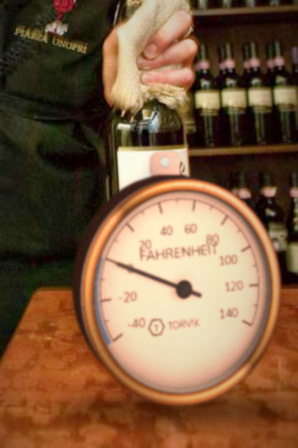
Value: 0 °F
